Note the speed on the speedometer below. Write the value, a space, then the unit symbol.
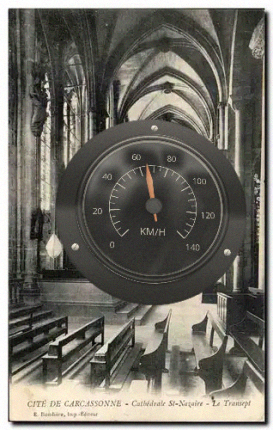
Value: 65 km/h
